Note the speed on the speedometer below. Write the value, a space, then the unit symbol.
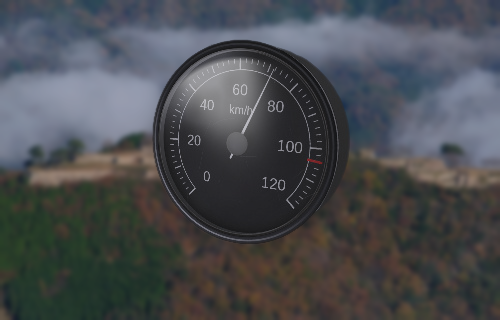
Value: 72 km/h
